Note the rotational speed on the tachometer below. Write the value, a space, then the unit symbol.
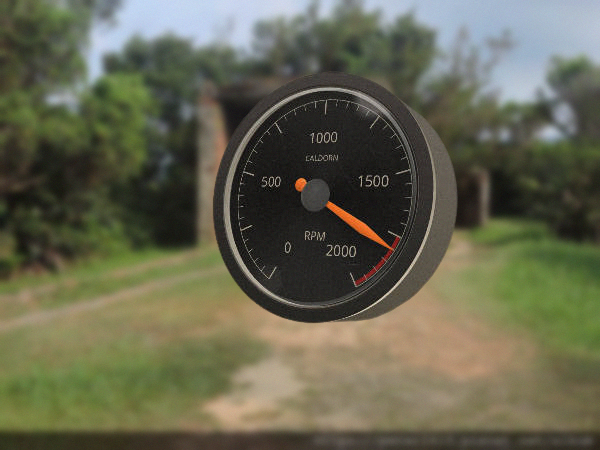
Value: 1800 rpm
